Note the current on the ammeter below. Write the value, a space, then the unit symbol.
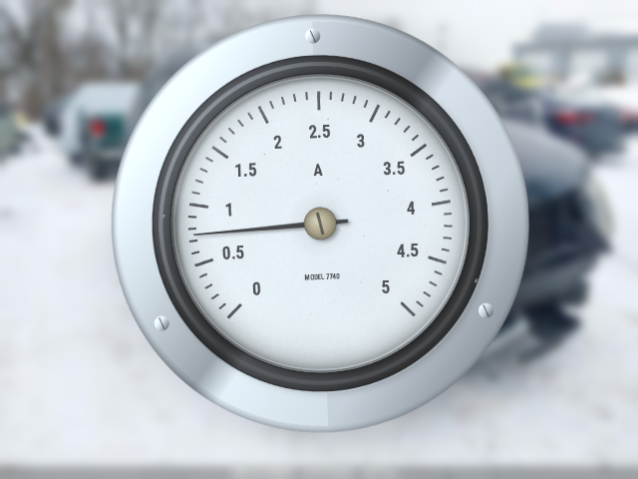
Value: 0.75 A
